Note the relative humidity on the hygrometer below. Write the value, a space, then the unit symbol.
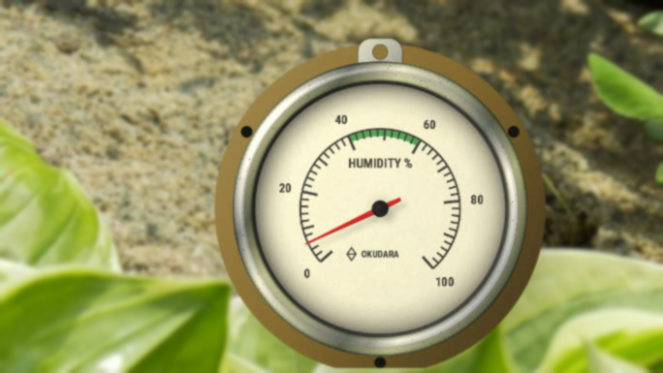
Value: 6 %
